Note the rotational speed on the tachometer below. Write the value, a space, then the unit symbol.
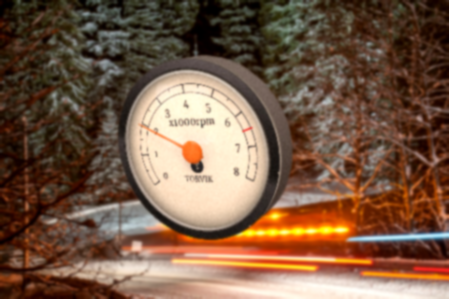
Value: 2000 rpm
